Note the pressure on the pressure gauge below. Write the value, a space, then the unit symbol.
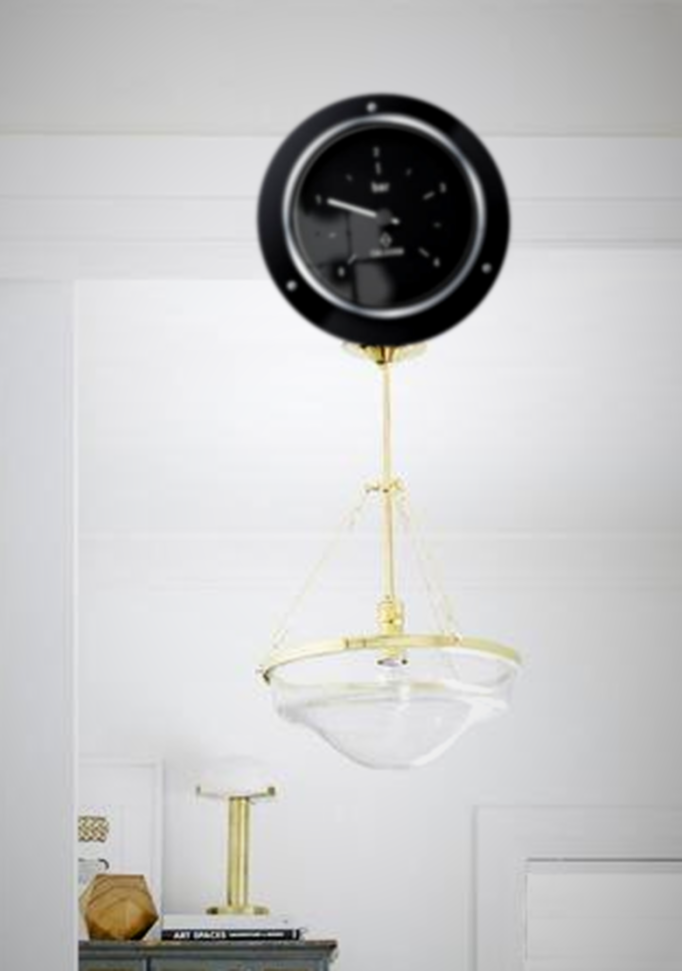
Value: 1 bar
